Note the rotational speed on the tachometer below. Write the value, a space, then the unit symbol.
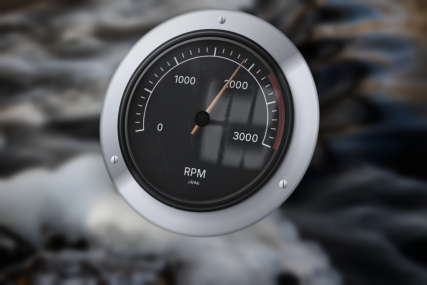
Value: 1900 rpm
